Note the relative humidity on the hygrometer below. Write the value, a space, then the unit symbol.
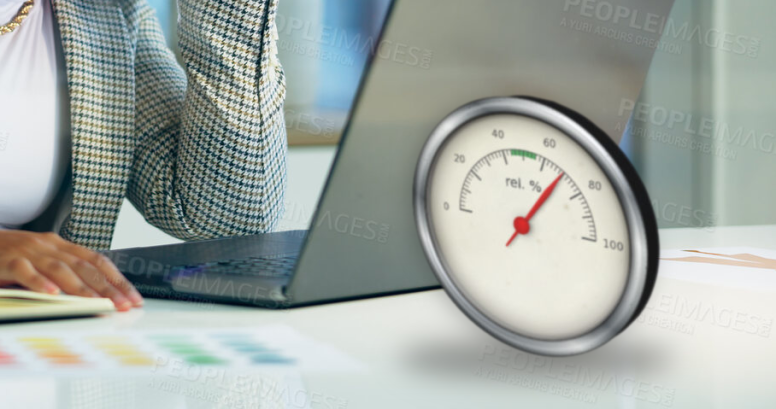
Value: 70 %
